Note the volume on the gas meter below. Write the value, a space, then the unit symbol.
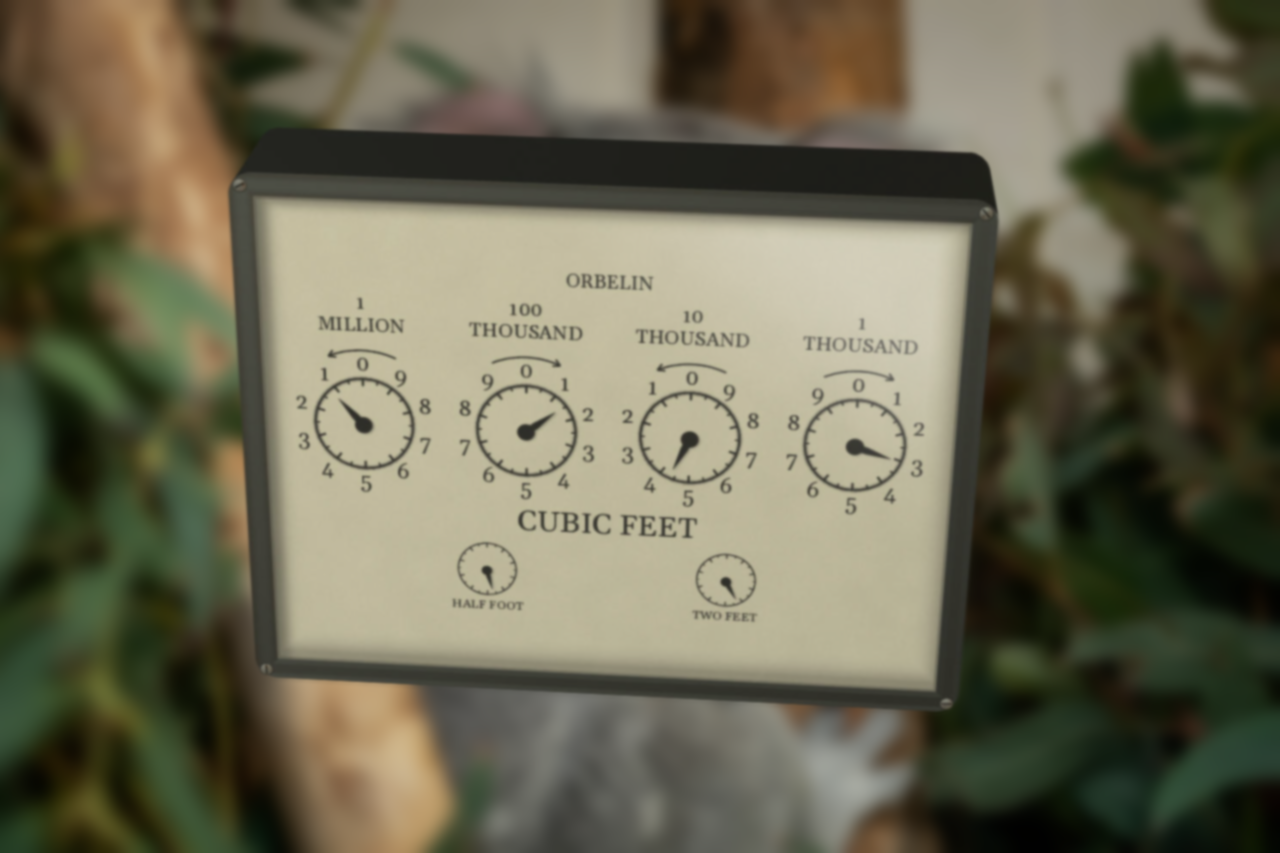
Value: 114300 ft³
